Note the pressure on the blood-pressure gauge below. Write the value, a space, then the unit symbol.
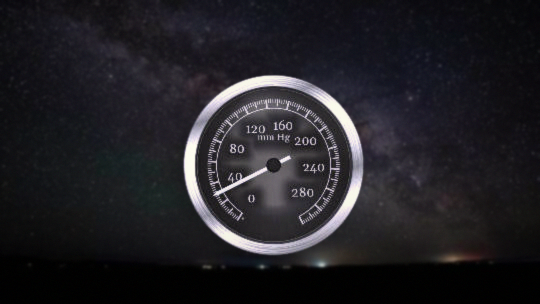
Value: 30 mmHg
